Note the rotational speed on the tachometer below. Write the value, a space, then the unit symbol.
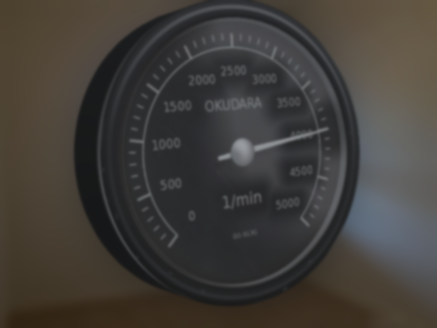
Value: 4000 rpm
